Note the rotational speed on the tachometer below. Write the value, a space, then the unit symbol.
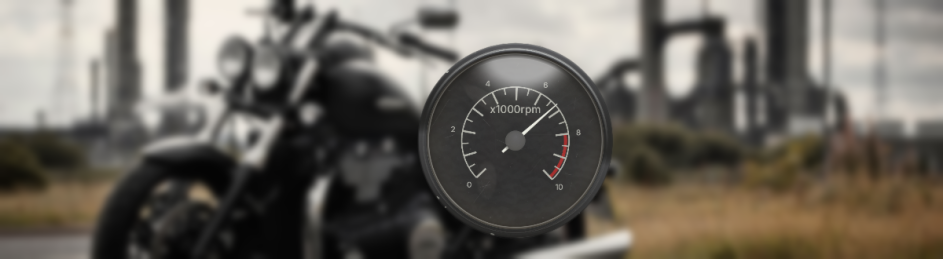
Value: 6750 rpm
